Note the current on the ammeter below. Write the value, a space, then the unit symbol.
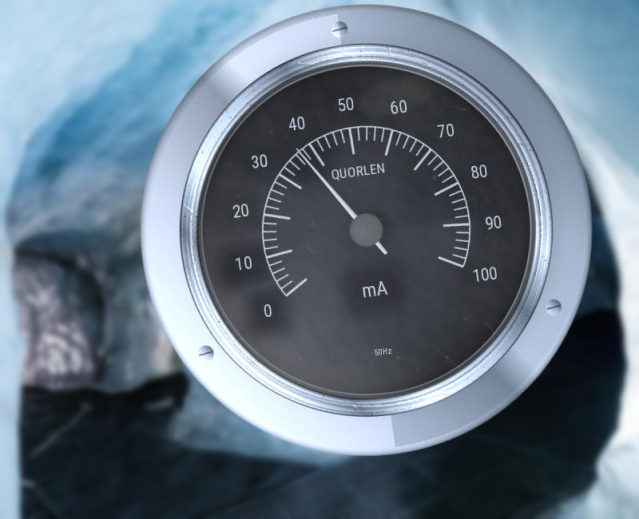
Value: 37 mA
